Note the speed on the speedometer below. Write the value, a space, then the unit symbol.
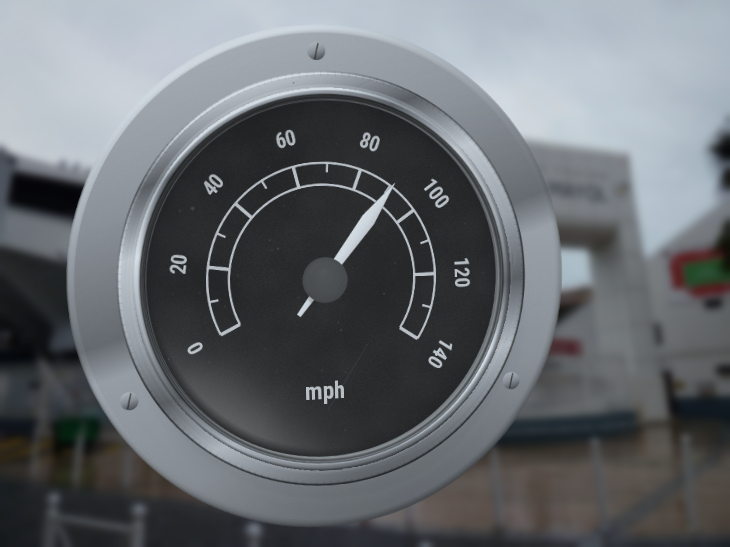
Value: 90 mph
